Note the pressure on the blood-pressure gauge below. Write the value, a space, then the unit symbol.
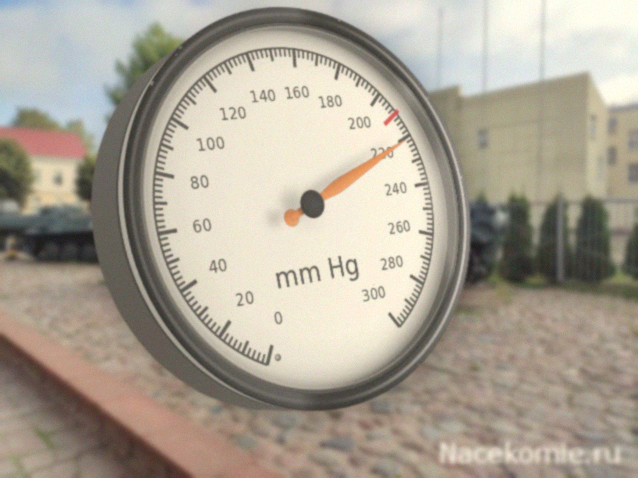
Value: 220 mmHg
